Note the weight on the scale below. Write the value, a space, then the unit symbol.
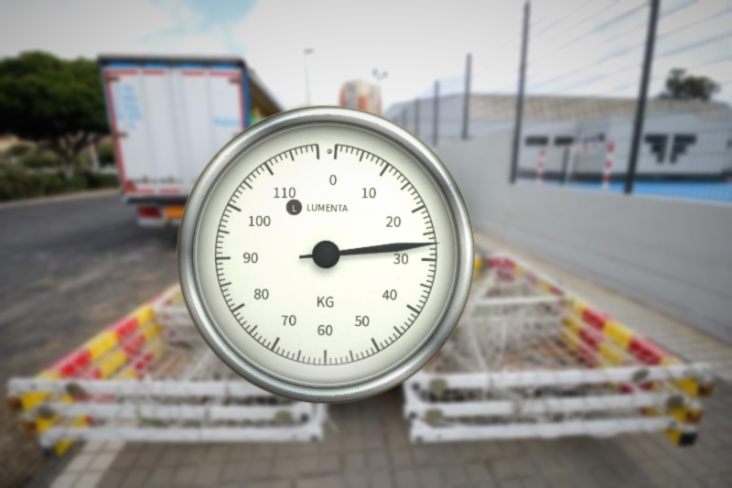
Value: 27 kg
